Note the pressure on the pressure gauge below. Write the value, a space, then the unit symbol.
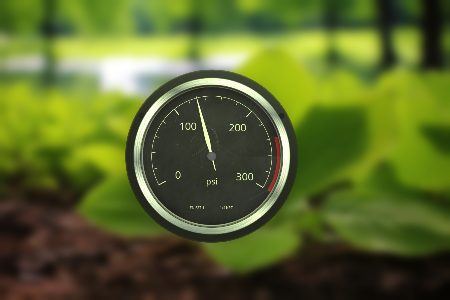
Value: 130 psi
